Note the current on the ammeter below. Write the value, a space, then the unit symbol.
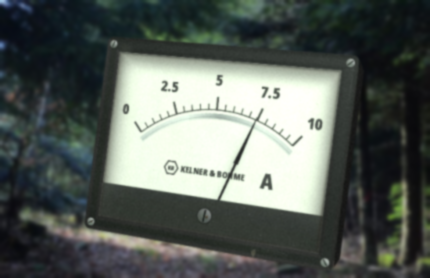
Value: 7.5 A
